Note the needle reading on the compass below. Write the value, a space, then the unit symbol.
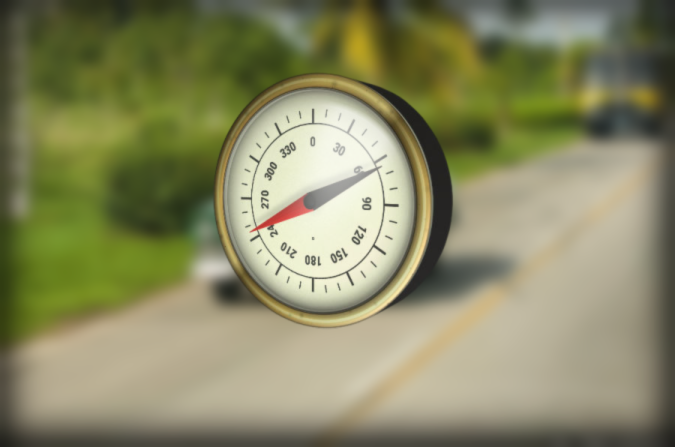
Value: 245 °
